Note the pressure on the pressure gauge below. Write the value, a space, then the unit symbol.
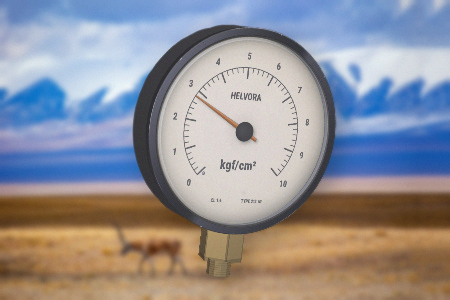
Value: 2.8 kg/cm²
